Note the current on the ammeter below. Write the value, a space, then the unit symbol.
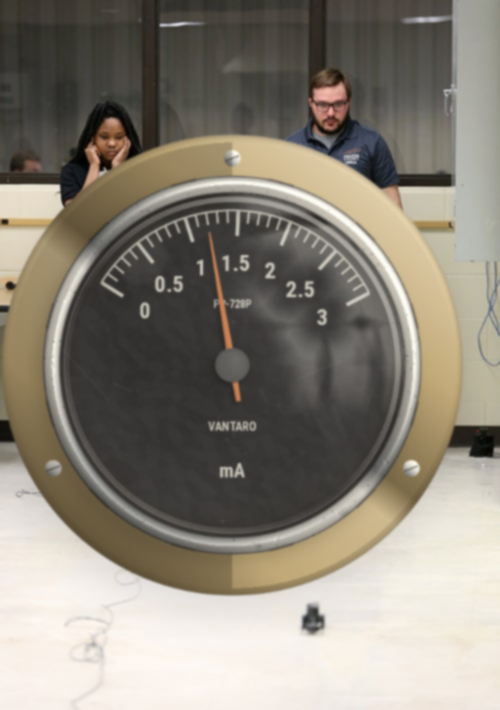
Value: 1.2 mA
